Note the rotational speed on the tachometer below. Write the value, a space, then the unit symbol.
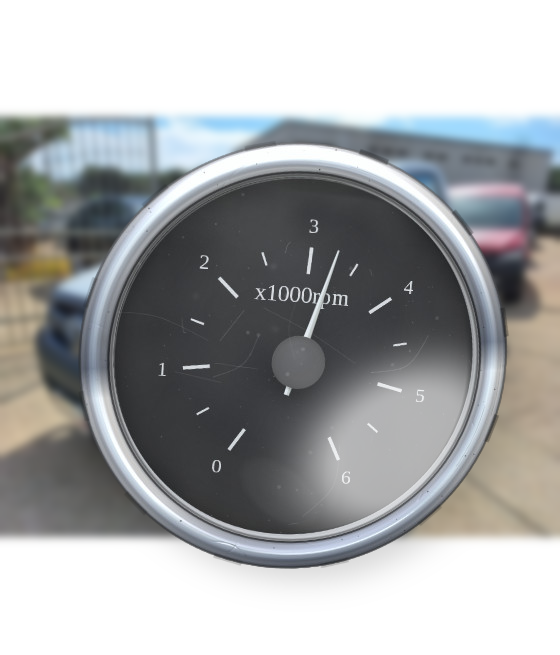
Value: 3250 rpm
